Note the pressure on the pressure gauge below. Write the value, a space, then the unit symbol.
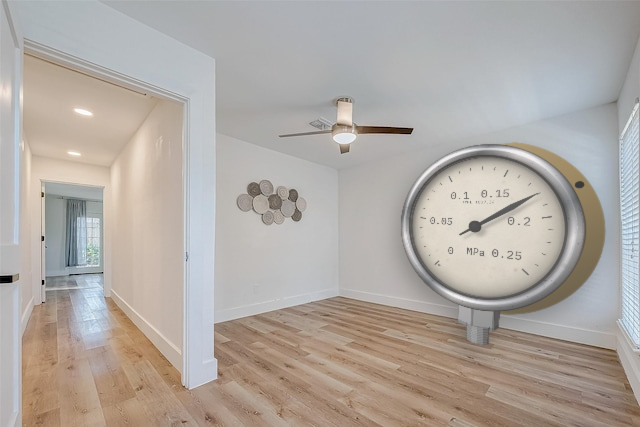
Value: 0.18 MPa
